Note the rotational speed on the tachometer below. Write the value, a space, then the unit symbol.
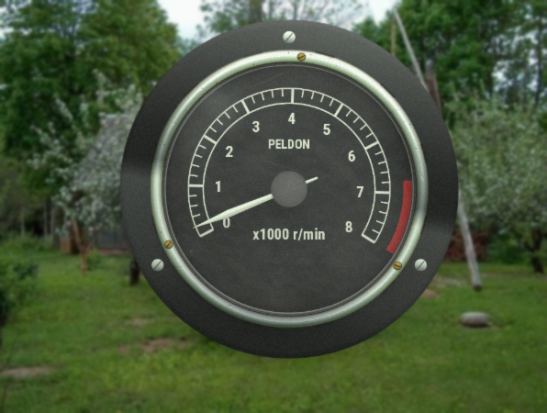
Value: 200 rpm
